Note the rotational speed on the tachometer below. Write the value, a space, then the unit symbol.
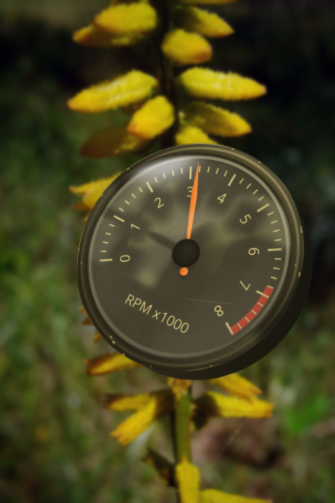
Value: 3200 rpm
